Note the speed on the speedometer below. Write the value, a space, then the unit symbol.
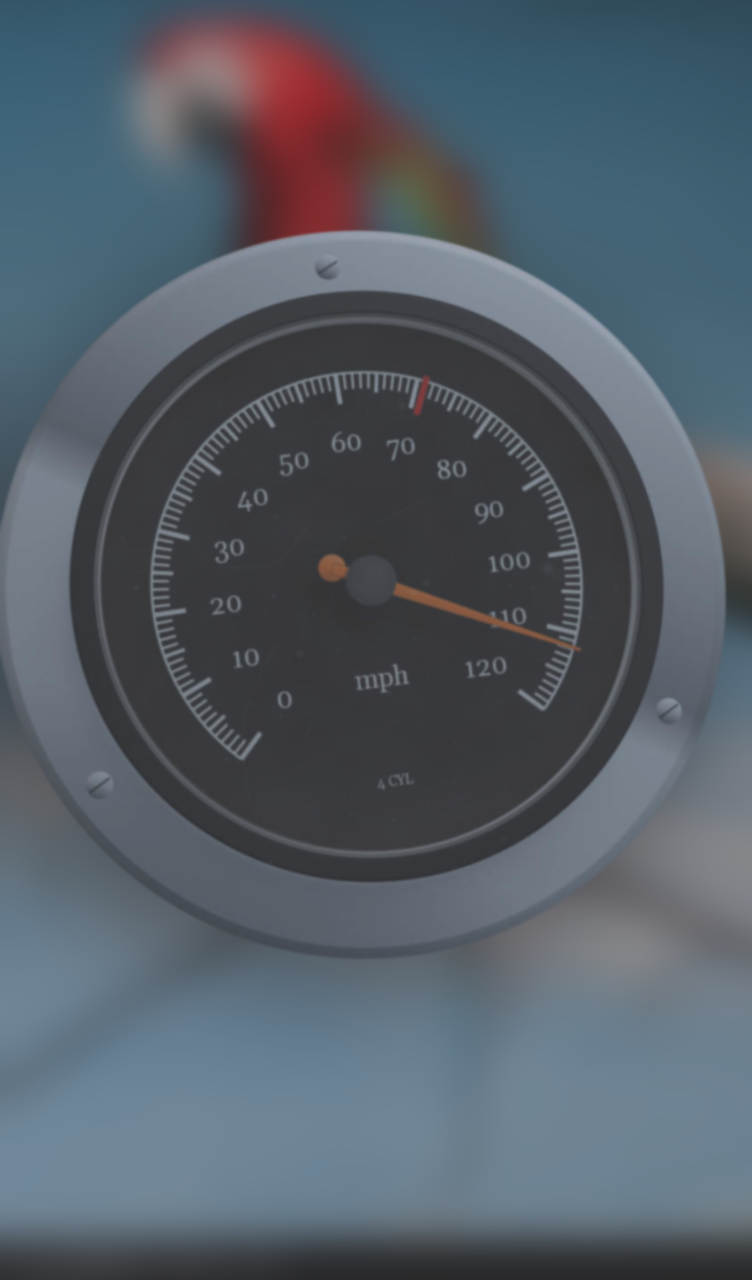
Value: 112 mph
